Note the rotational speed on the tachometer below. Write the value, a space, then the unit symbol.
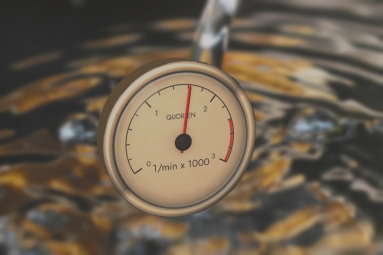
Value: 1600 rpm
